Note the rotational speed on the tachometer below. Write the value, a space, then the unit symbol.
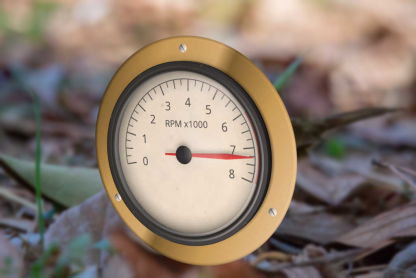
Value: 7250 rpm
